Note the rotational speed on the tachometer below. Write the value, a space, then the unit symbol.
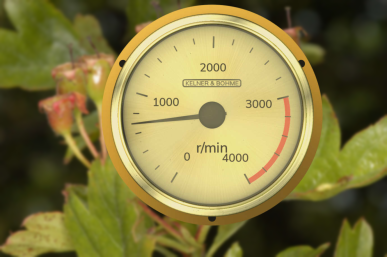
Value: 700 rpm
